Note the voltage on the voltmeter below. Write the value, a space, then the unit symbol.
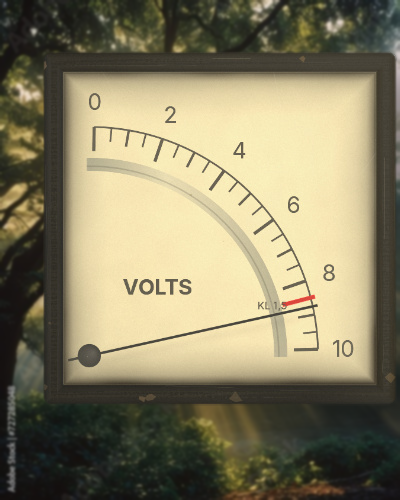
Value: 8.75 V
